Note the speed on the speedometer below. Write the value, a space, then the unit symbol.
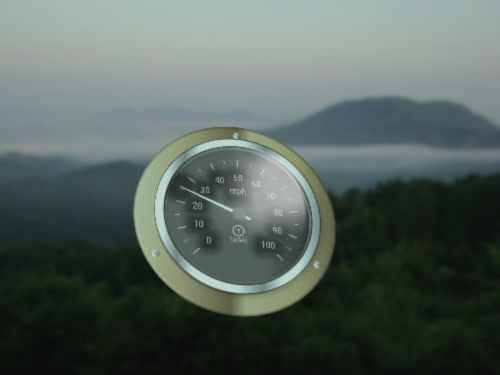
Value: 25 mph
